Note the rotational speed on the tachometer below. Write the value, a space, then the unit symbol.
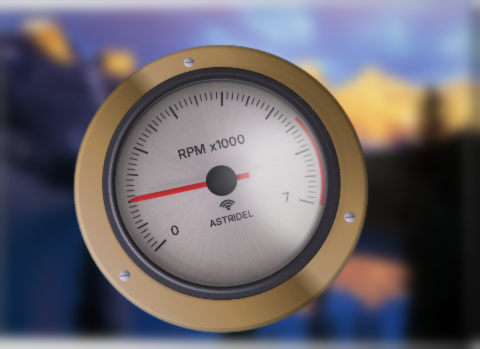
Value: 1000 rpm
